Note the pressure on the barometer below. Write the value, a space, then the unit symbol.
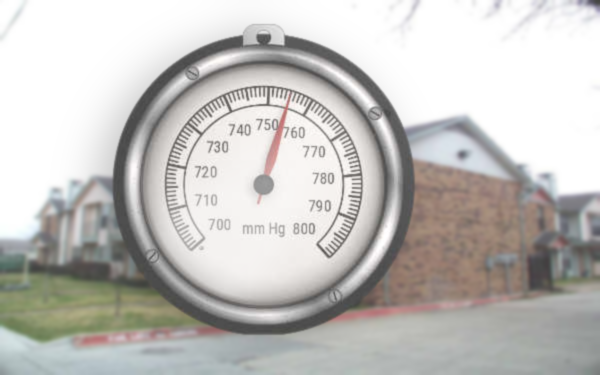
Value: 755 mmHg
